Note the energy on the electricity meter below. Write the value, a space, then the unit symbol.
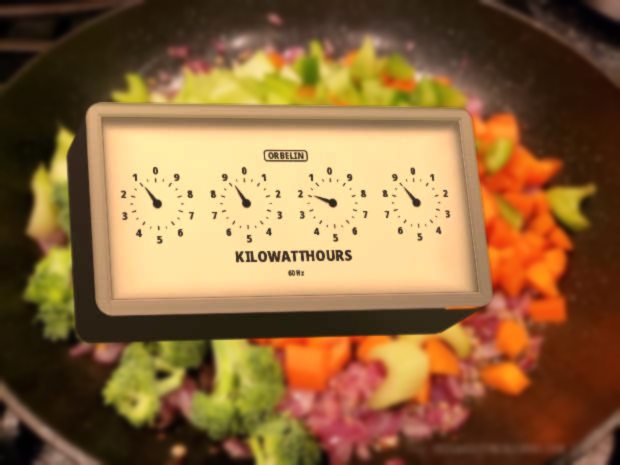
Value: 919 kWh
